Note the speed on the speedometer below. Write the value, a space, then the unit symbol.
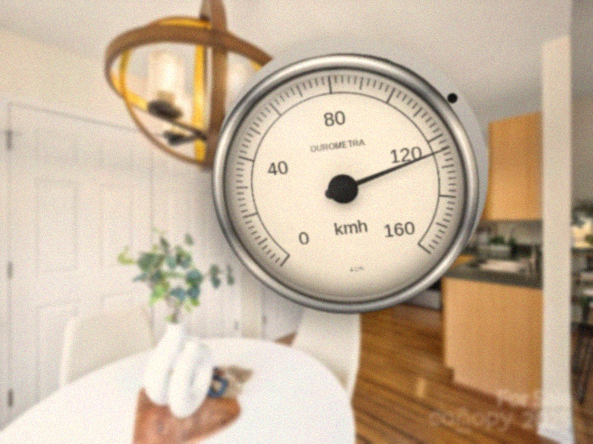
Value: 124 km/h
